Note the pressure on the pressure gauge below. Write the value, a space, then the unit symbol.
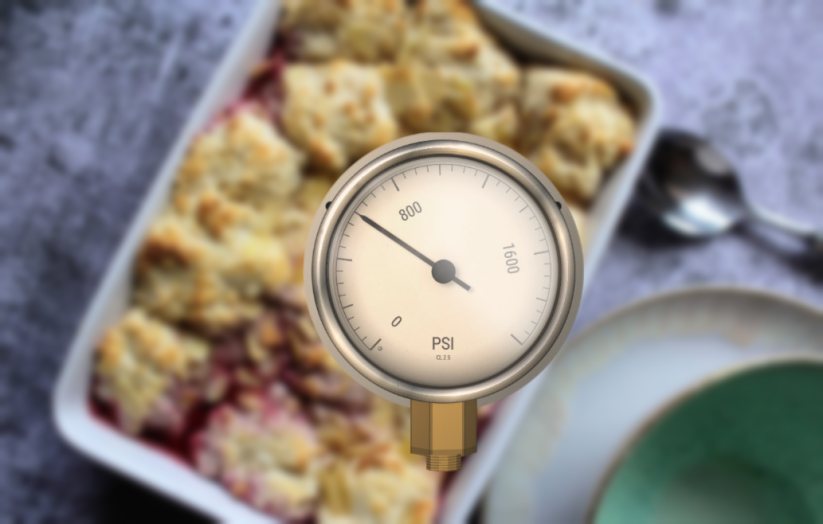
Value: 600 psi
